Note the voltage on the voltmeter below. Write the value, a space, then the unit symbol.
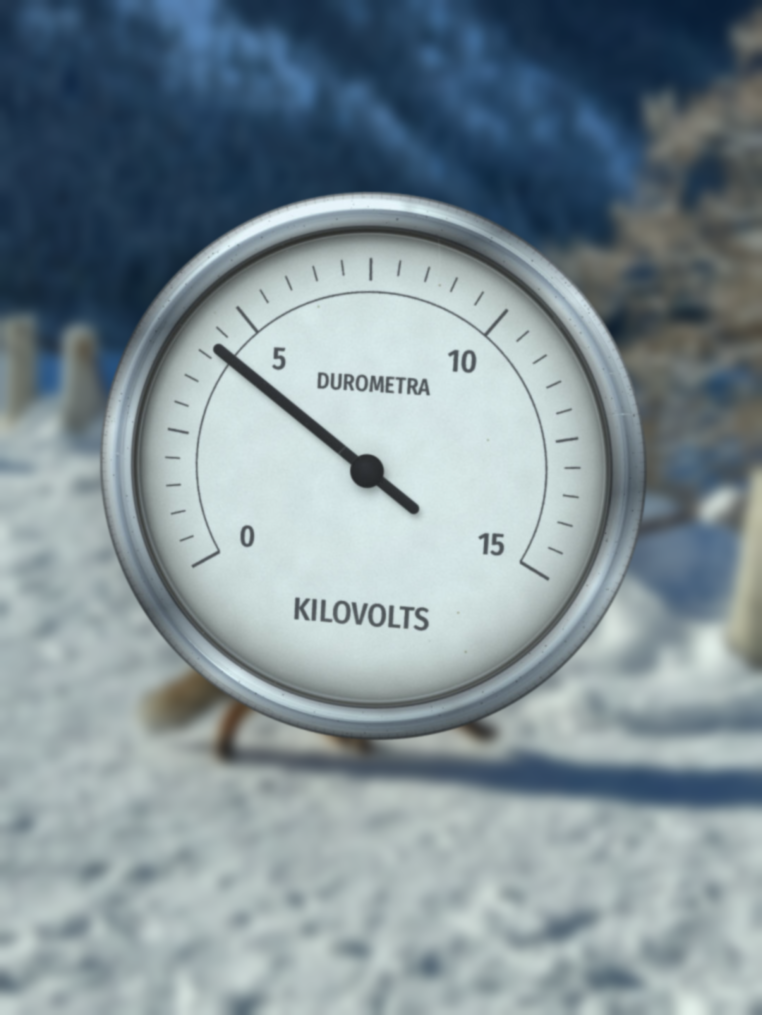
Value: 4.25 kV
